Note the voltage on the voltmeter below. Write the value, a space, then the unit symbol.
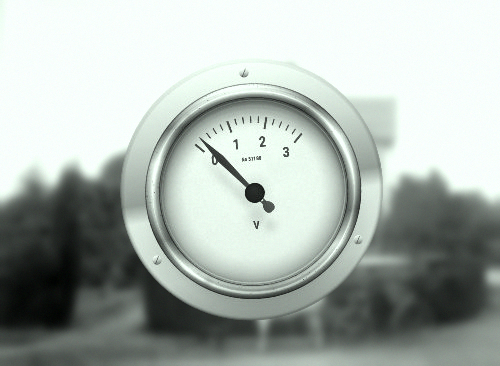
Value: 0.2 V
